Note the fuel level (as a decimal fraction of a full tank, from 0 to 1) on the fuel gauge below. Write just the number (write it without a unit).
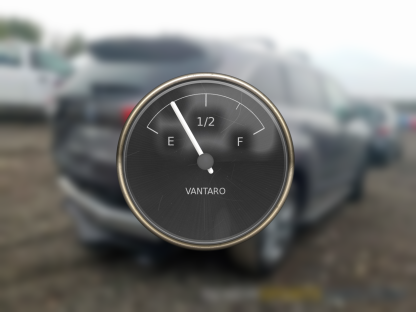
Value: 0.25
